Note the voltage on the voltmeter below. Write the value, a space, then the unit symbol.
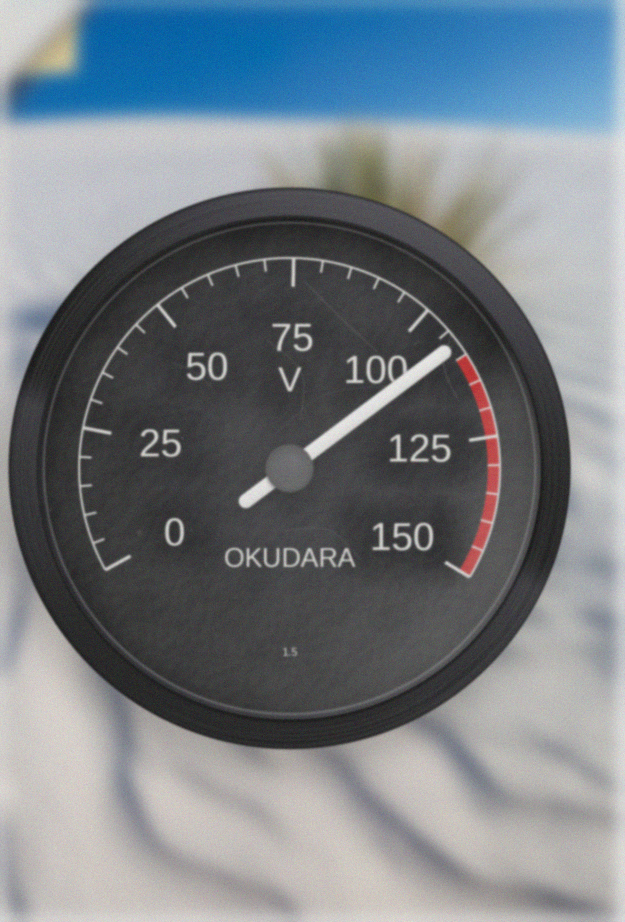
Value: 107.5 V
